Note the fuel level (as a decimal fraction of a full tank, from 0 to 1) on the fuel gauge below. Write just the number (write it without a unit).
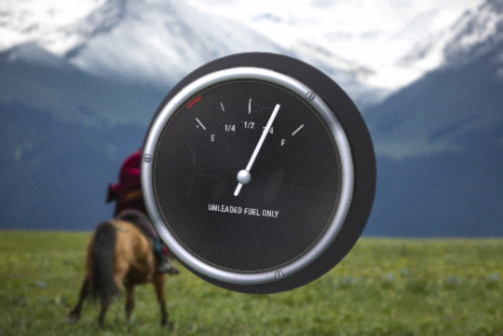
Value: 0.75
